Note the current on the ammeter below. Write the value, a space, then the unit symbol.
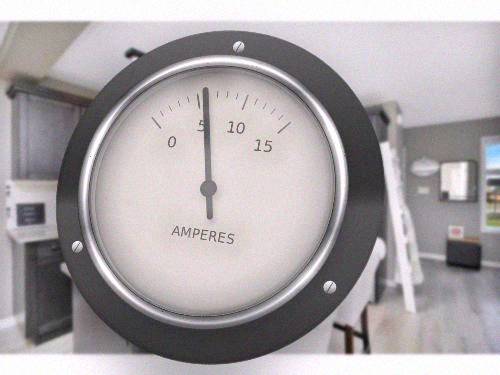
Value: 6 A
